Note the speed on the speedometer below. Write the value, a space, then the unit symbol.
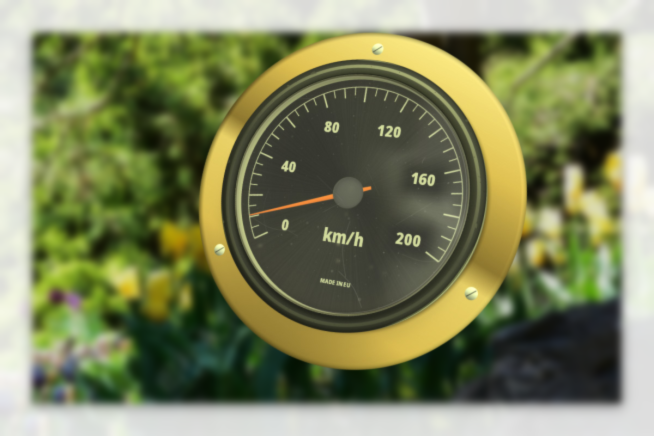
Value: 10 km/h
